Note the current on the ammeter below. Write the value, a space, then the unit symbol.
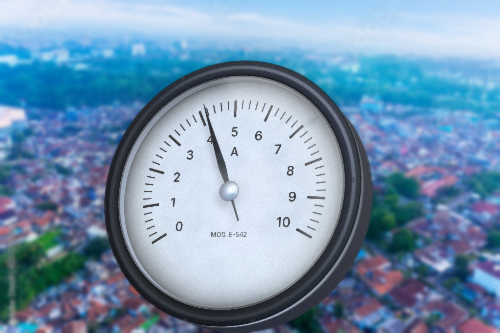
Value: 4.2 A
